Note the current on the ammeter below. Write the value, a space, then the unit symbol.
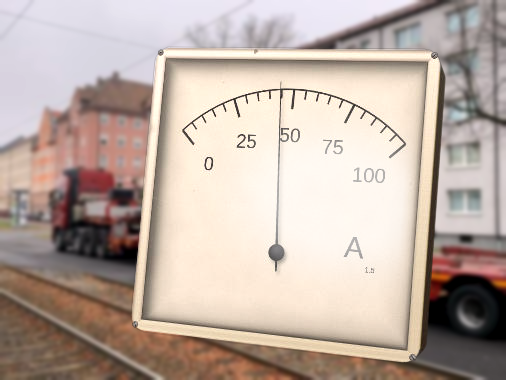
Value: 45 A
